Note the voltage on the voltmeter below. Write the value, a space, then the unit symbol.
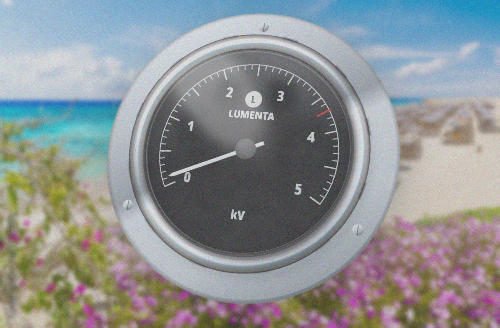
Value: 0.1 kV
